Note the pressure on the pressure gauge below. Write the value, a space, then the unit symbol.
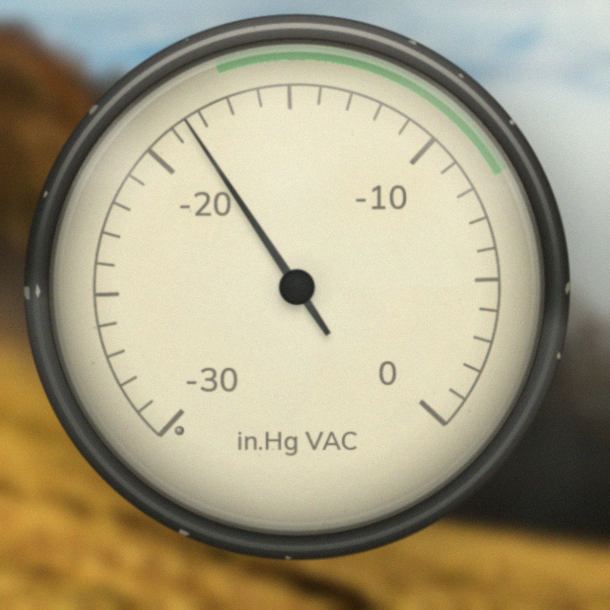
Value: -18.5 inHg
